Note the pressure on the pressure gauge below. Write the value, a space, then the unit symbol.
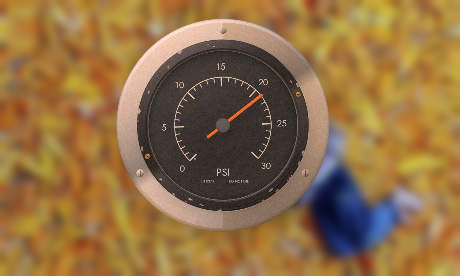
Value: 21 psi
